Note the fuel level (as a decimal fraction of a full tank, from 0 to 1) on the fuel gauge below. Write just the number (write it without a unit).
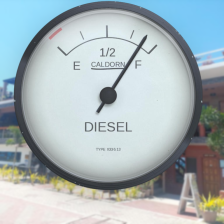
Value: 0.875
